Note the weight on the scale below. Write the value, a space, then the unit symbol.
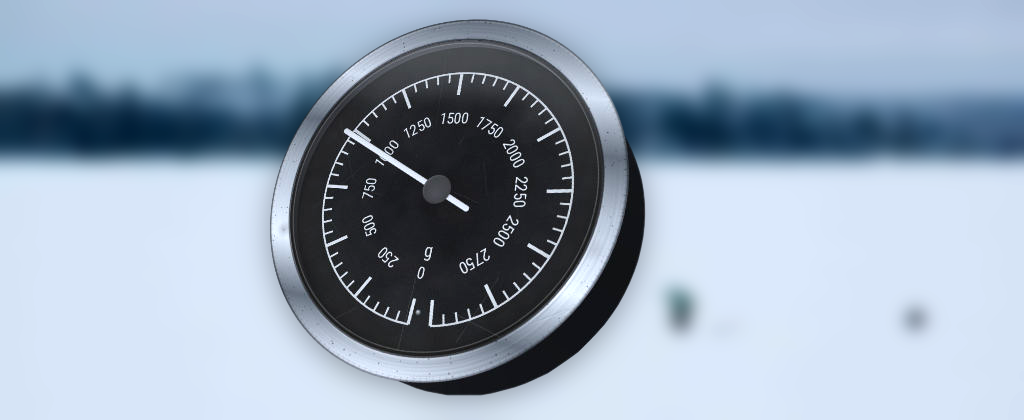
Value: 975 g
